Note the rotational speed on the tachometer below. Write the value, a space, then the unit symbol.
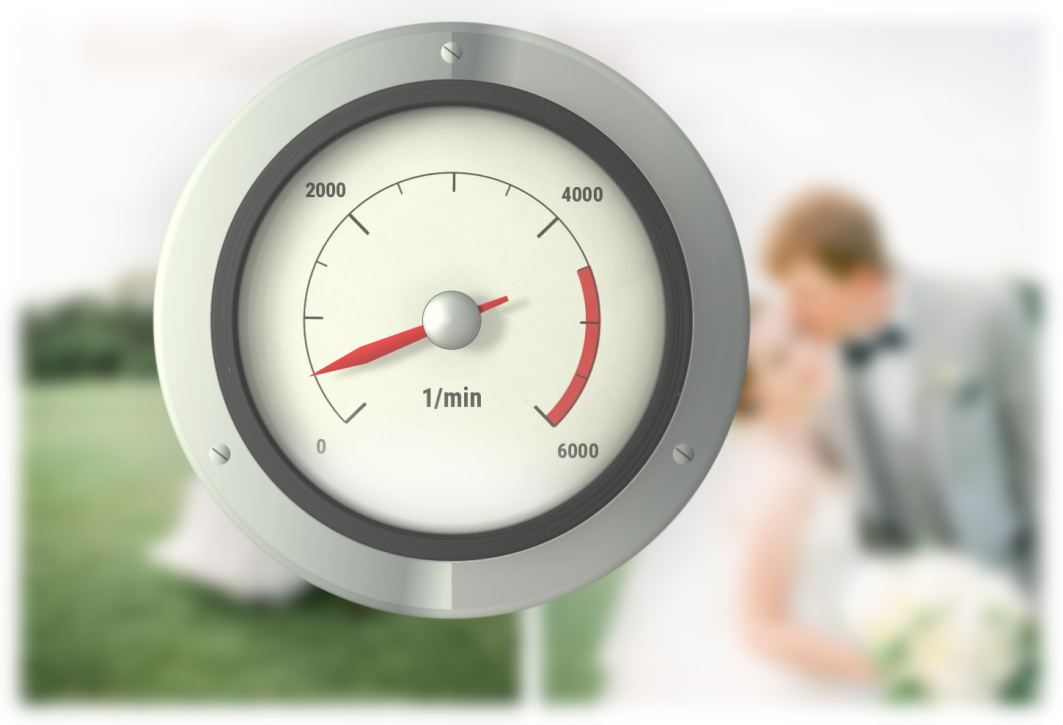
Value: 500 rpm
